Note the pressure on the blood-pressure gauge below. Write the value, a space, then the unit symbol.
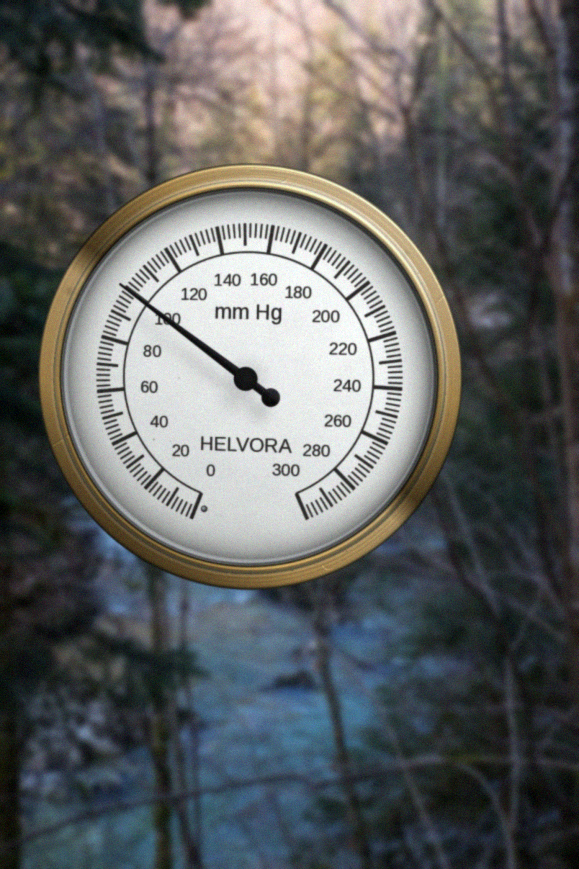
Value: 100 mmHg
